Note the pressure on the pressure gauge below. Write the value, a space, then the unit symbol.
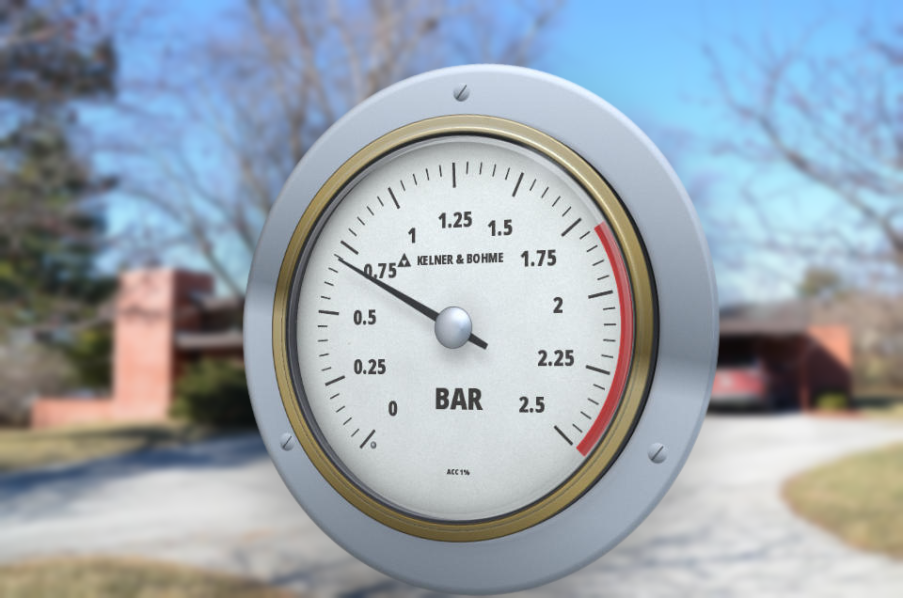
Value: 0.7 bar
